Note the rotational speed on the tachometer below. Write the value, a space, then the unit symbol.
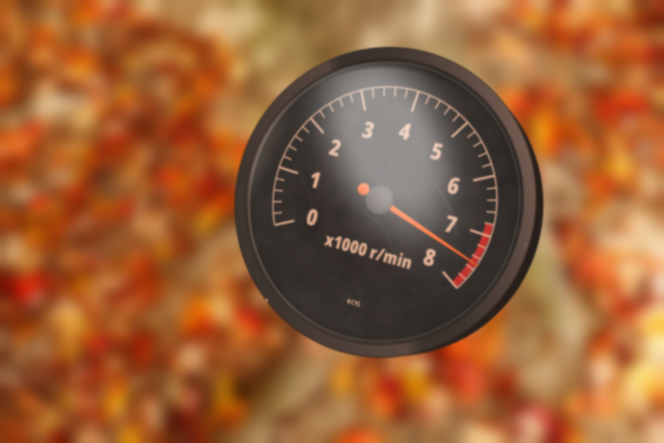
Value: 7500 rpm
